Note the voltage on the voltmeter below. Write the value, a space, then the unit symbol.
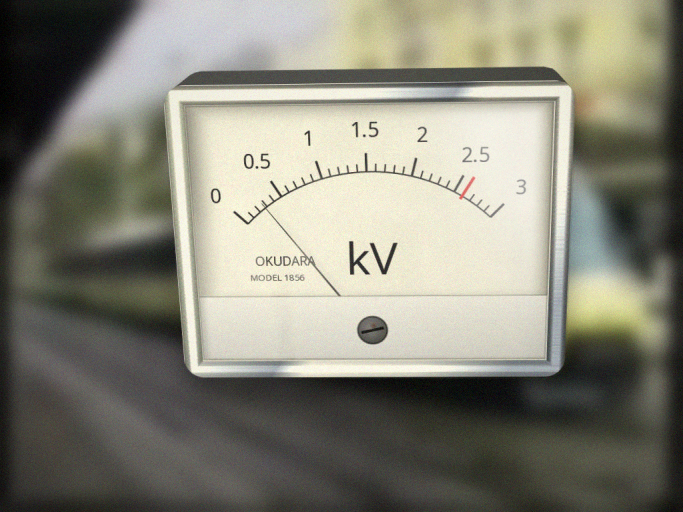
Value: 0.3 kV
